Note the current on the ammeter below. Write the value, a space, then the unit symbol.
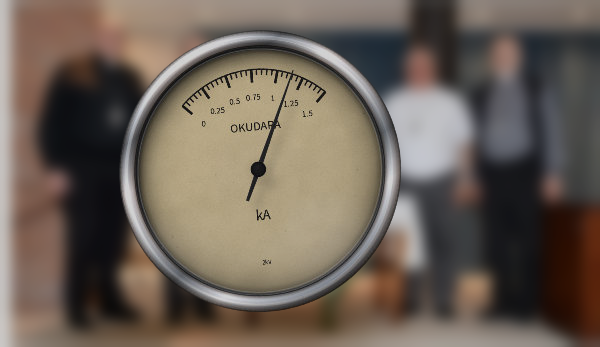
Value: 1.15 kA
